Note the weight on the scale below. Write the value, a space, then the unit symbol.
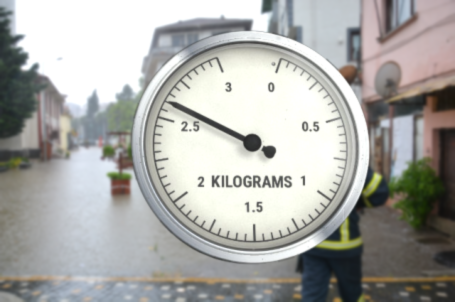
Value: 2.6 kg
